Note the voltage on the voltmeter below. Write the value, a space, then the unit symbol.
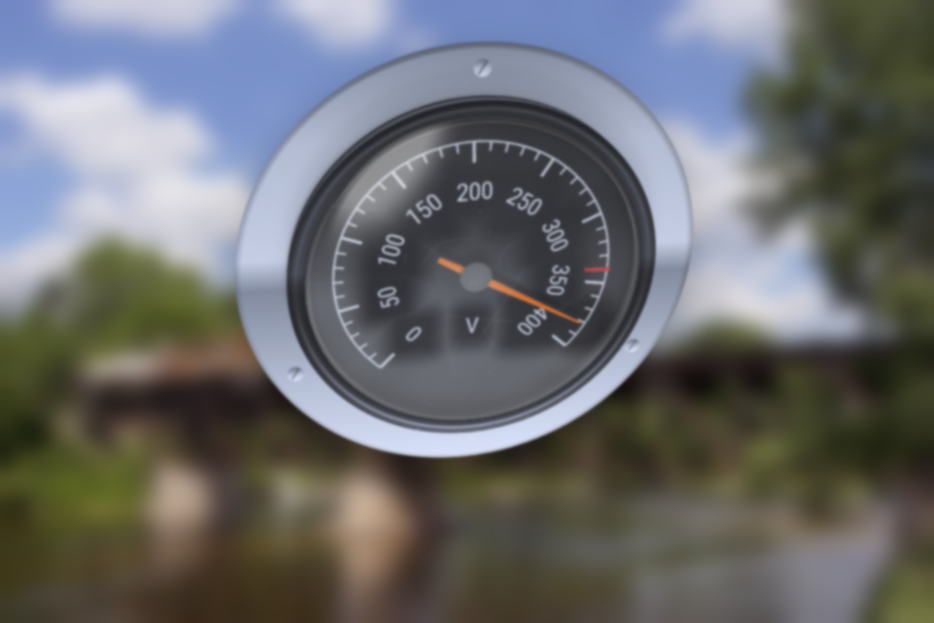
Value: 380 V
